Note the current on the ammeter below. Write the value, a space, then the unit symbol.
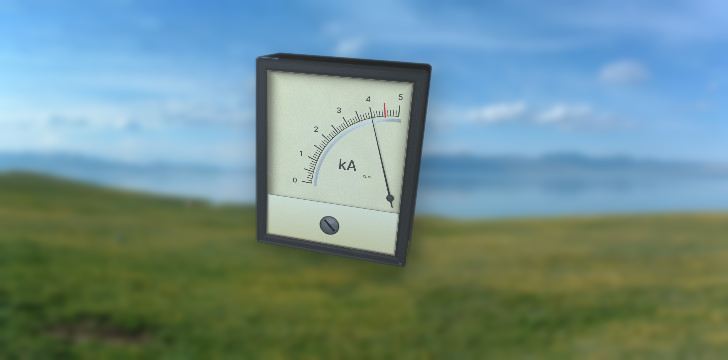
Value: 4 kA
